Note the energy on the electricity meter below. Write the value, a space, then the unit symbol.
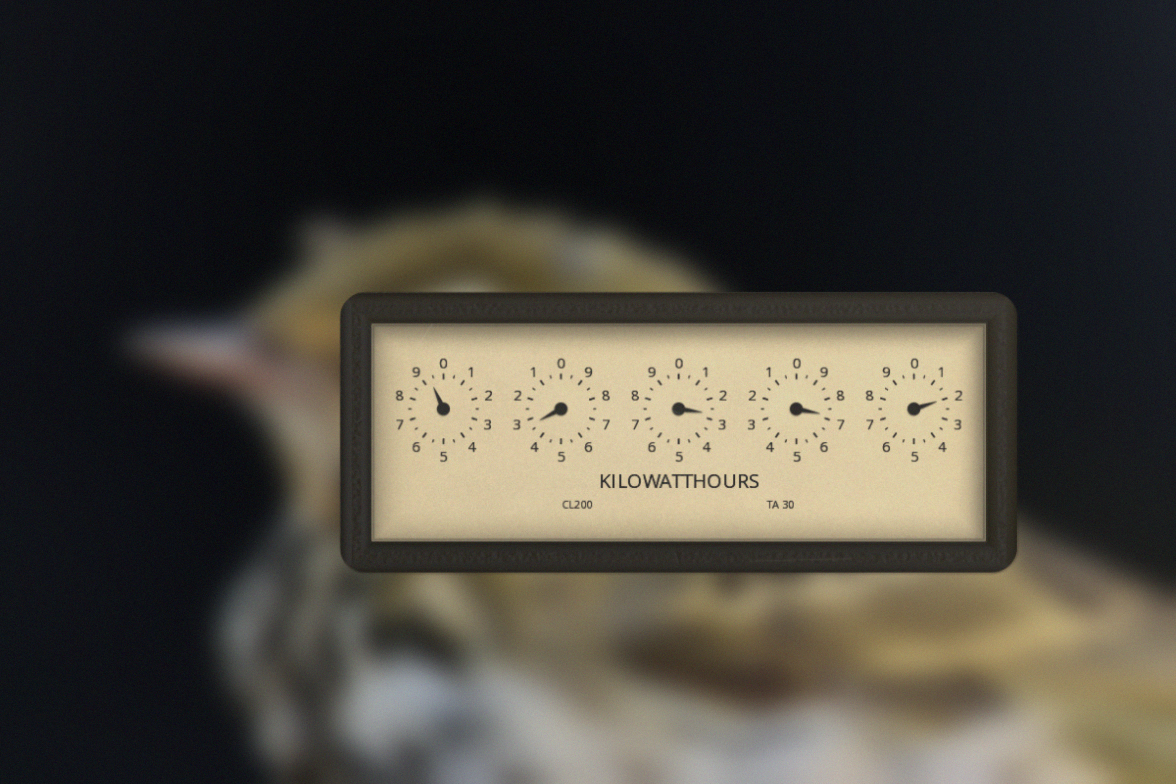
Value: 93272 kWh
